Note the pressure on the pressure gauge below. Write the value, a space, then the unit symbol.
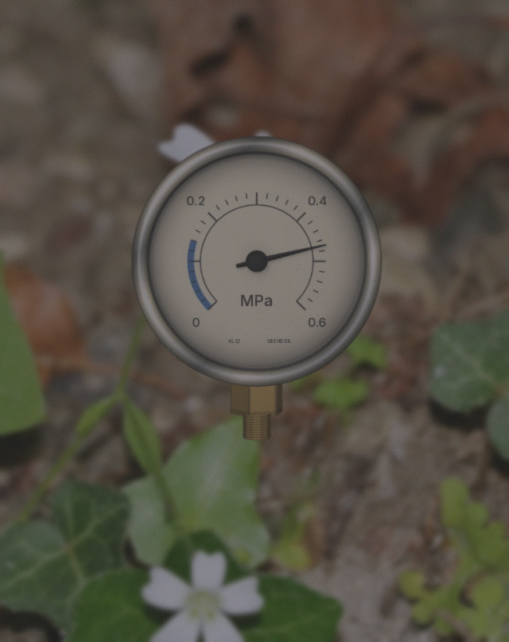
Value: 0.47 MPa
